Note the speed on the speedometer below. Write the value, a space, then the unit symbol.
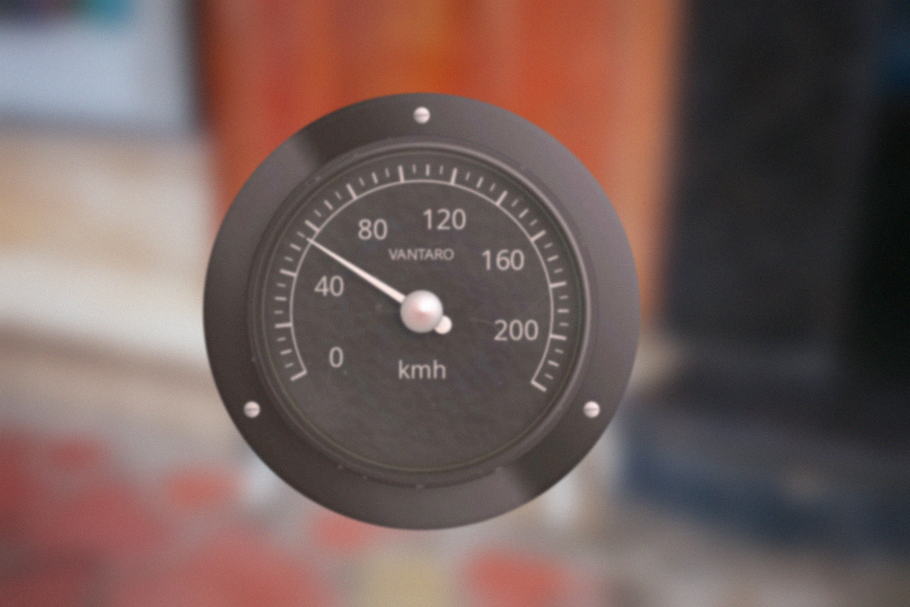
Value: 55 km/h
